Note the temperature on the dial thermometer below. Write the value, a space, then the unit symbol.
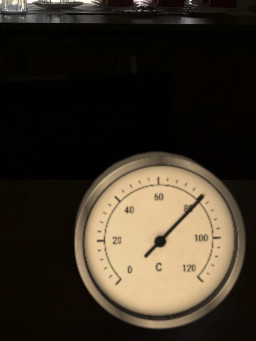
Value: 80 °C
